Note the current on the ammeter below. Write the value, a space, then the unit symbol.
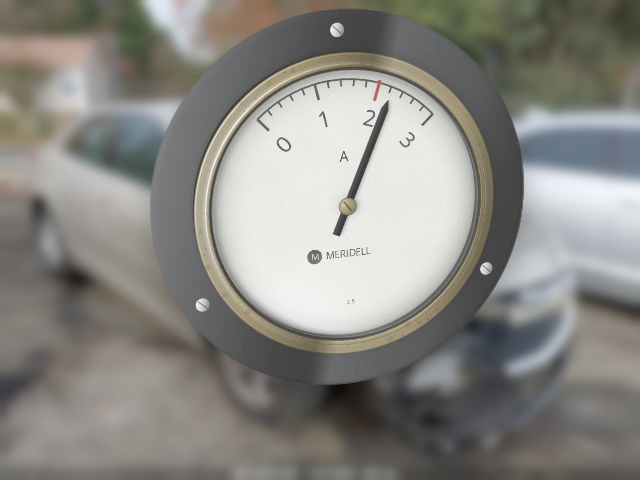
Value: 2.2 A
